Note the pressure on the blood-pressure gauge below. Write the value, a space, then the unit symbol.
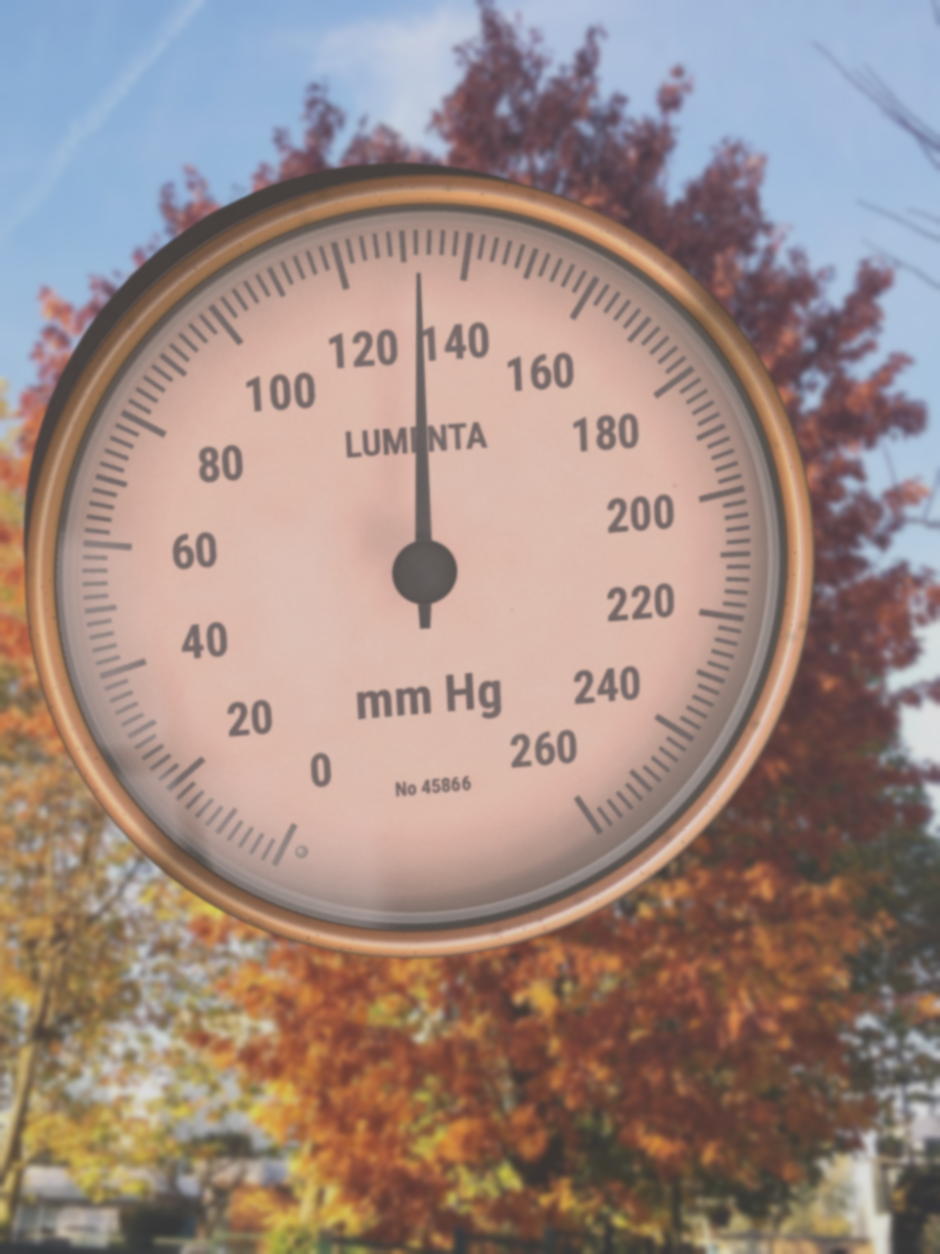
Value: 132 mmHg
